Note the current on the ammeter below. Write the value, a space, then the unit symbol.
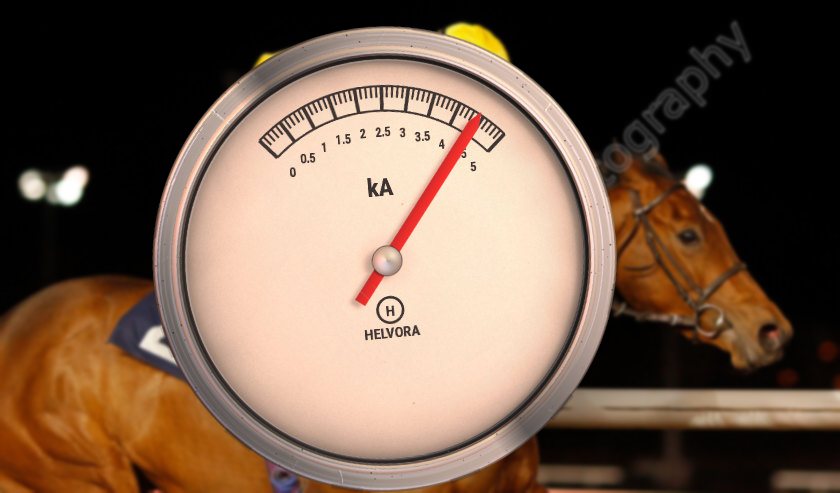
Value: 4.4 kA
